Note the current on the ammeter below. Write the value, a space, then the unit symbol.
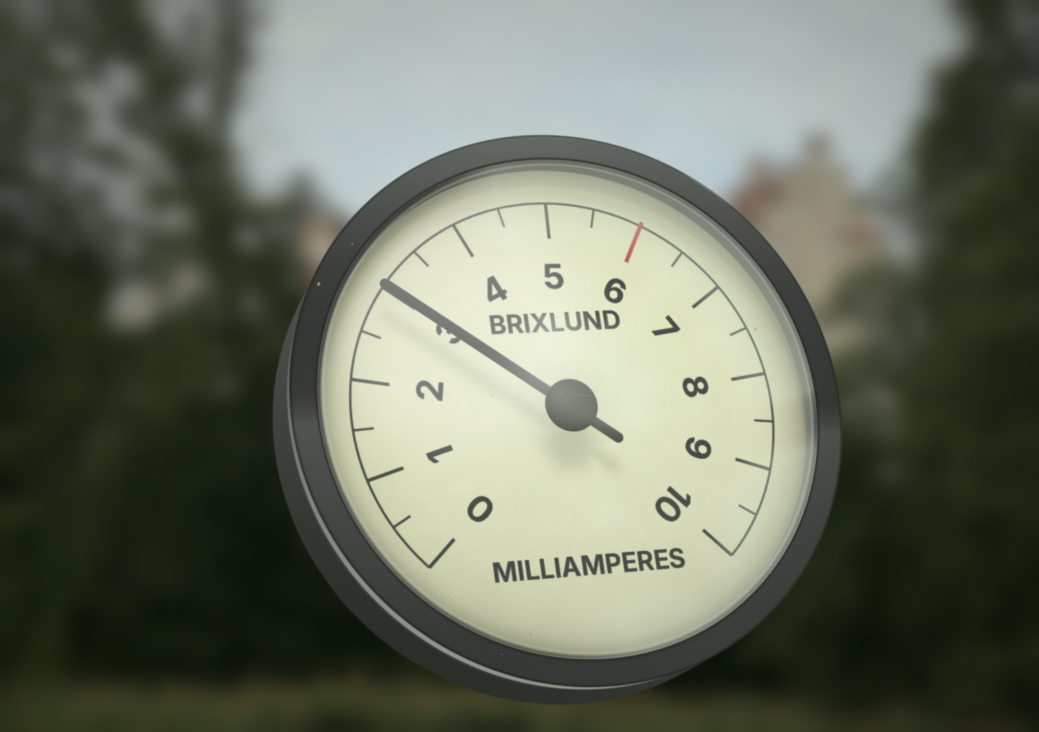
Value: 3 mA
